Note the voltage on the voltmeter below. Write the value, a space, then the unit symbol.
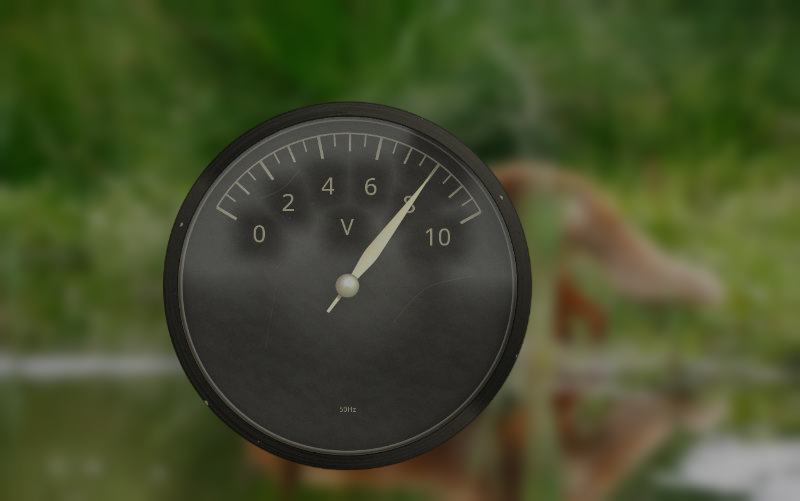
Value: 8 V
